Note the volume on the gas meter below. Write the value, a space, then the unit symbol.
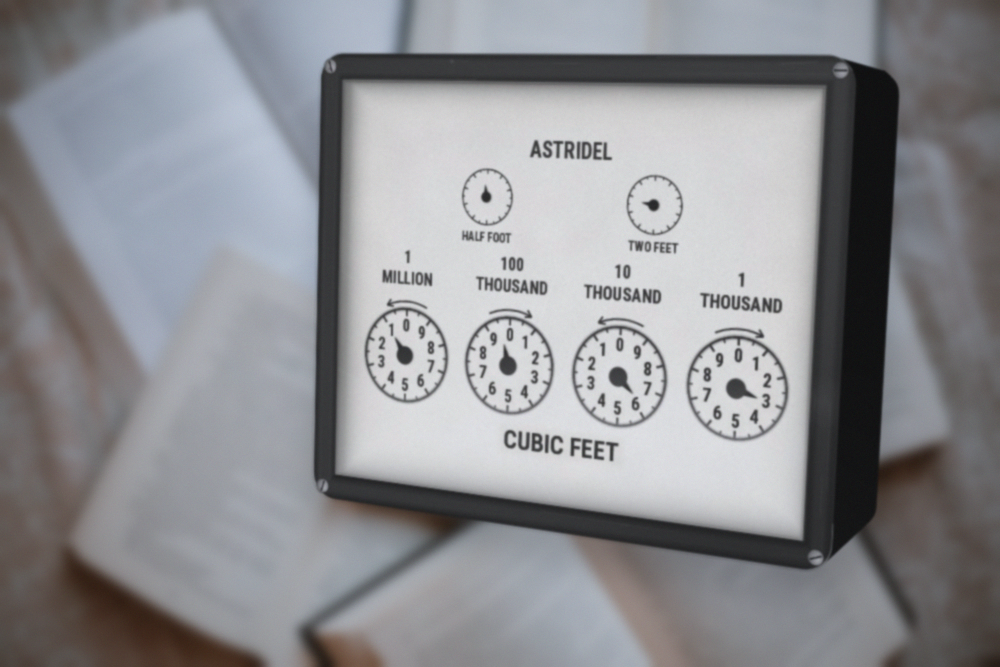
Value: 96300 ft³
